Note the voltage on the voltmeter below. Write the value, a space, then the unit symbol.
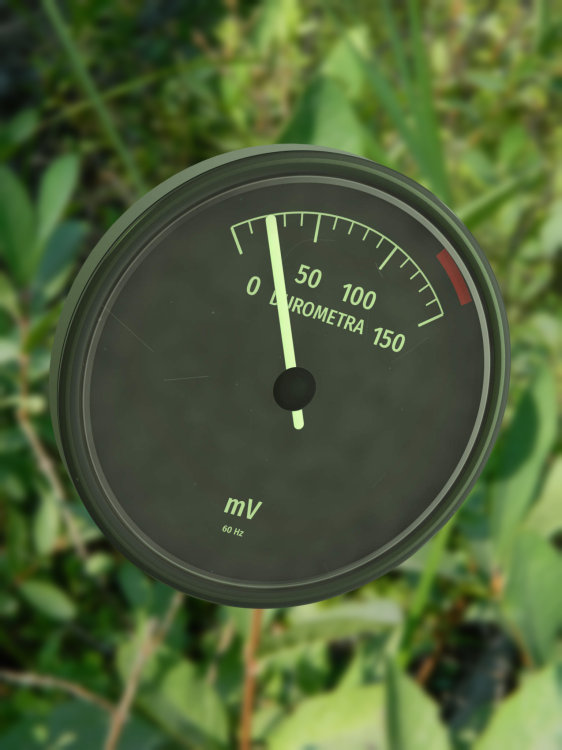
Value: 20 mV
